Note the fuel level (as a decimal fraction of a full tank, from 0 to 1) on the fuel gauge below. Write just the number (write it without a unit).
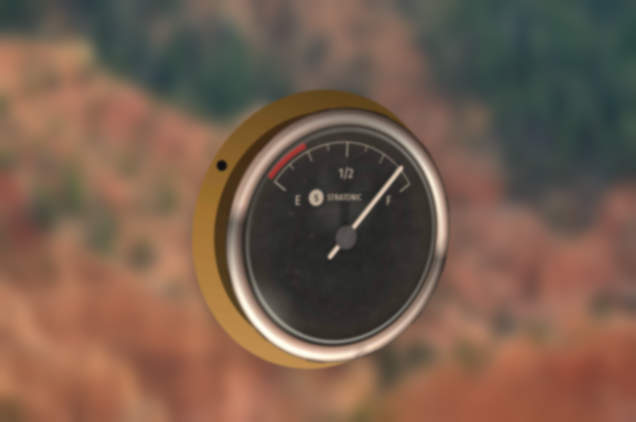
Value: 0.875
